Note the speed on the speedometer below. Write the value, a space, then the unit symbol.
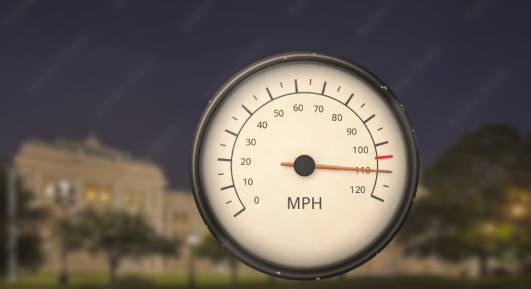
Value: 110 mph
